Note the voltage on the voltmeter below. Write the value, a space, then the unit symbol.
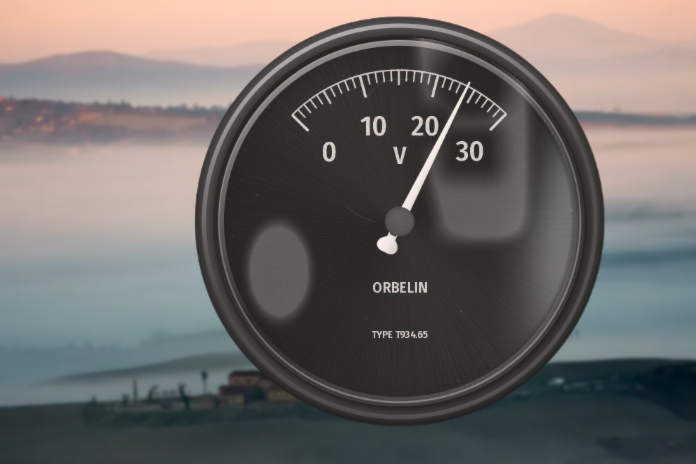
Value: 24 V
